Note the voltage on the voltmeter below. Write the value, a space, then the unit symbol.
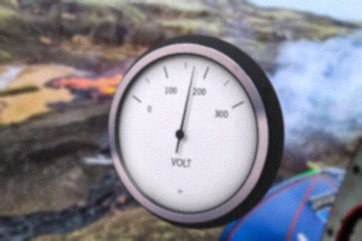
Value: 175 V
